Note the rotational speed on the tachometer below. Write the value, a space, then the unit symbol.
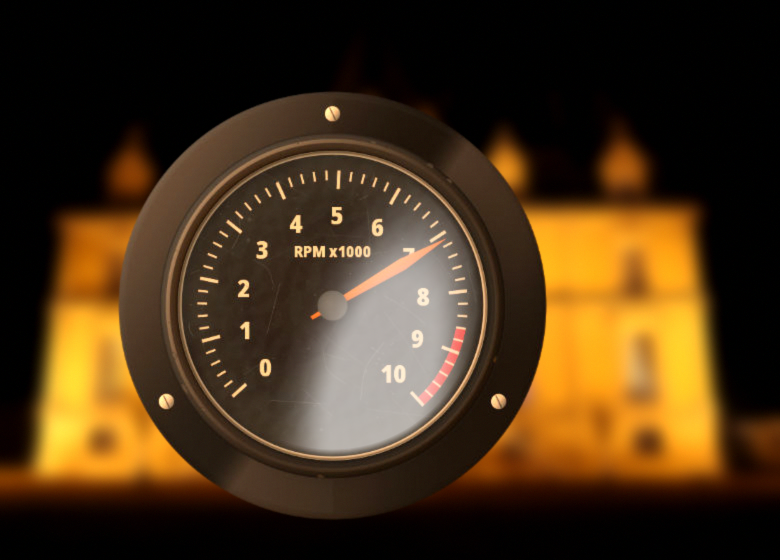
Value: 7100 rpm
